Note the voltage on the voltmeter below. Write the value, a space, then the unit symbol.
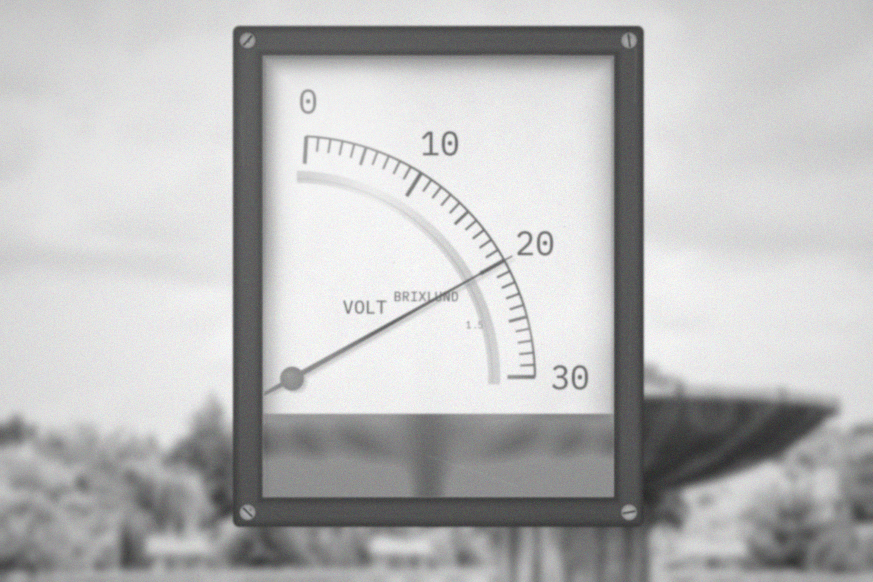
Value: 20 V
